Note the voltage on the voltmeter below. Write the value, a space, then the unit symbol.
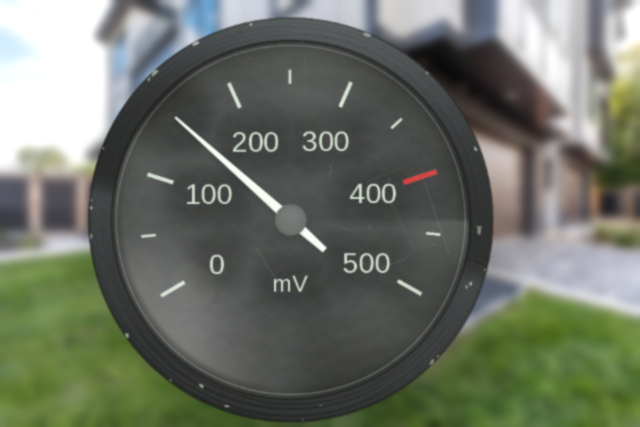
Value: 150 mV
